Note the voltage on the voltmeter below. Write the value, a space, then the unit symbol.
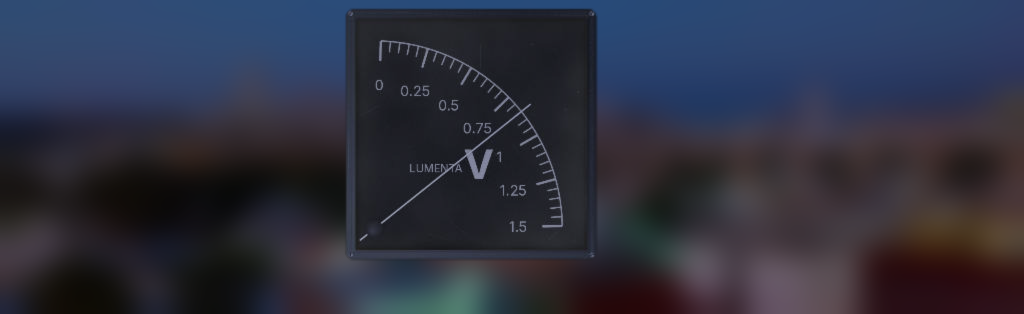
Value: 0.85 V
